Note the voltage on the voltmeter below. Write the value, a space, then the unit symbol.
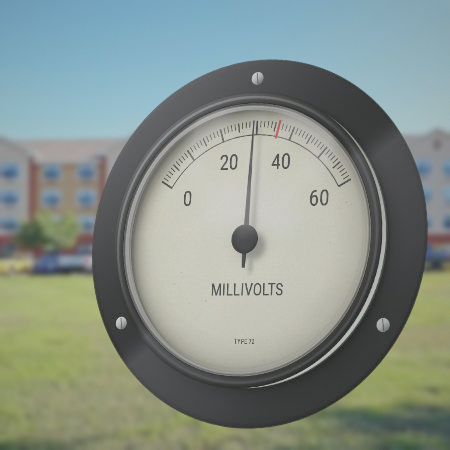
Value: 30 mV
